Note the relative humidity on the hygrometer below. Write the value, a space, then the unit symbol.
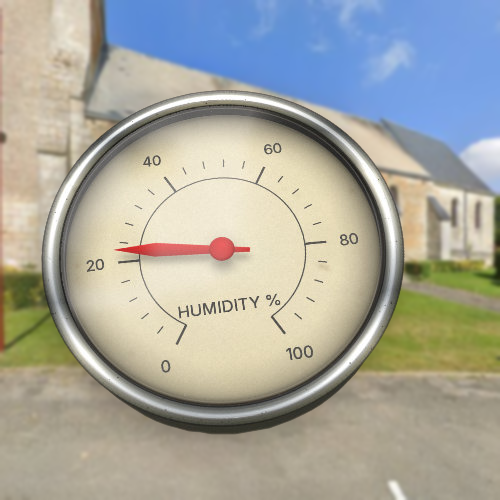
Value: 22 %
